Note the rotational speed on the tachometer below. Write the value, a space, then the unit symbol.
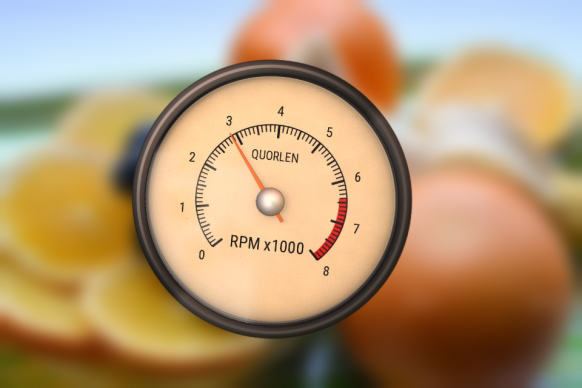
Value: 2900 rpm
